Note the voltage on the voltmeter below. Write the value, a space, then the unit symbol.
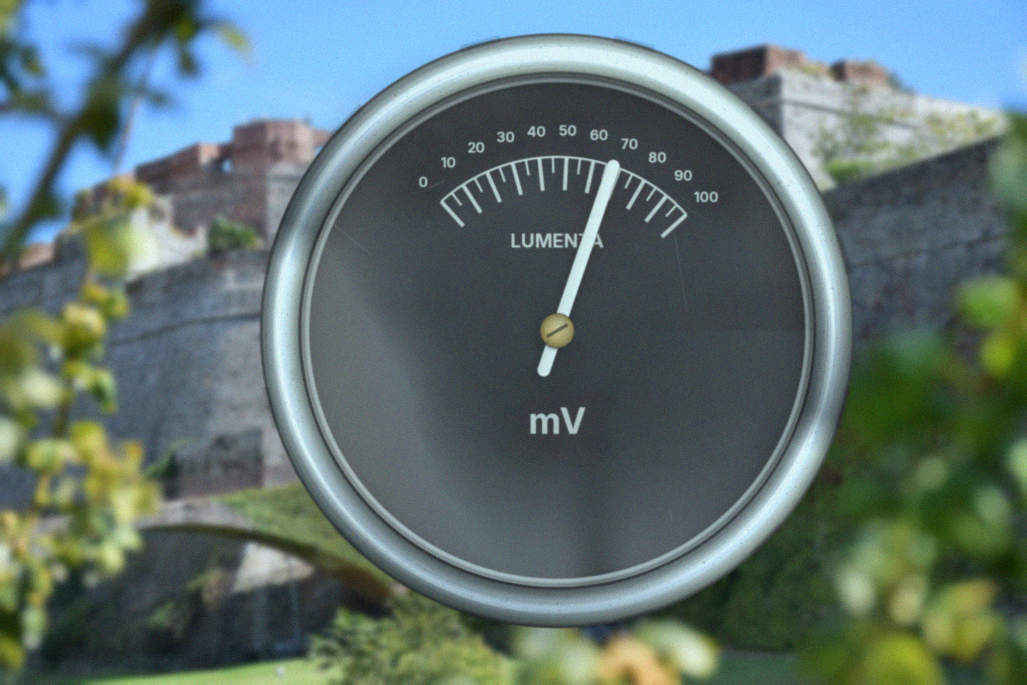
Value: 67.5 mV
